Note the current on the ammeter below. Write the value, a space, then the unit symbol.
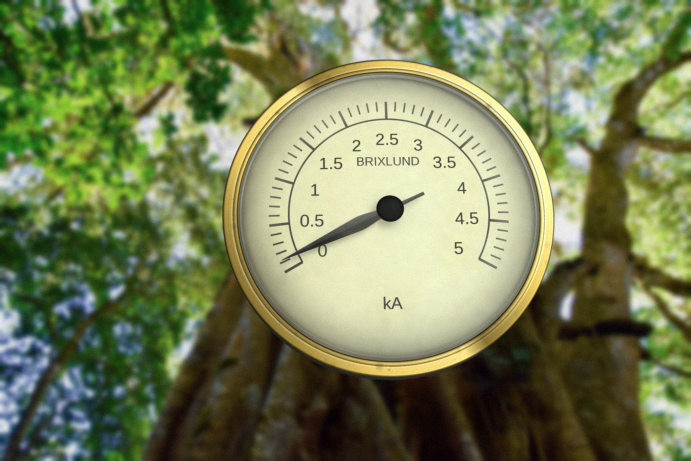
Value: 0.1 kA
